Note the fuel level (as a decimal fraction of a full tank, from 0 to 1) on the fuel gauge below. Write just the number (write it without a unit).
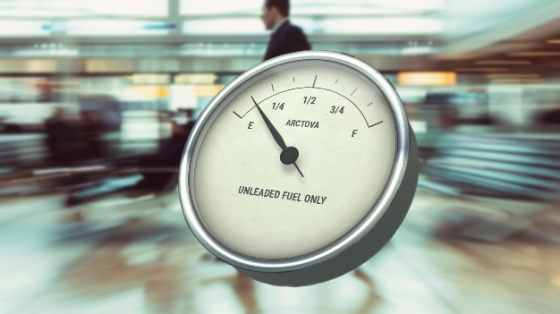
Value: 0.125
